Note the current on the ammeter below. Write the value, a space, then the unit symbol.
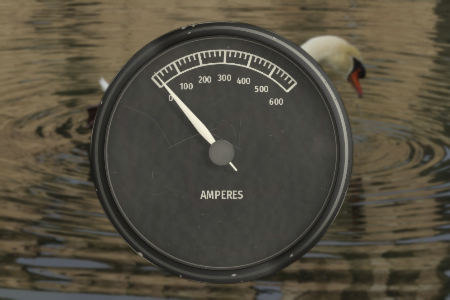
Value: 20 A
